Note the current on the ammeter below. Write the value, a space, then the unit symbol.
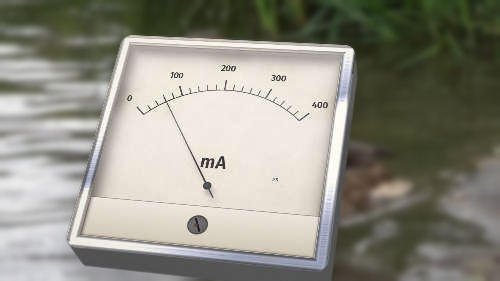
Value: 60 mA
